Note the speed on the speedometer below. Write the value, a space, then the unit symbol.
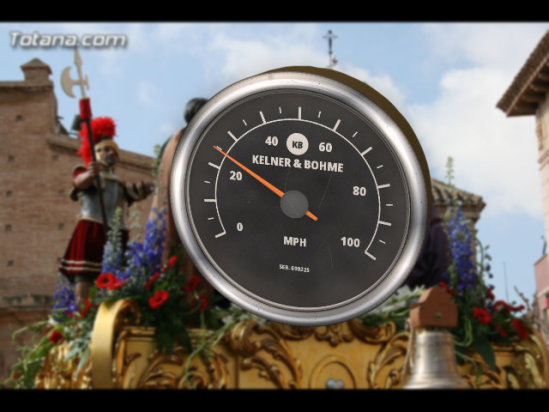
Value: 25 mph
